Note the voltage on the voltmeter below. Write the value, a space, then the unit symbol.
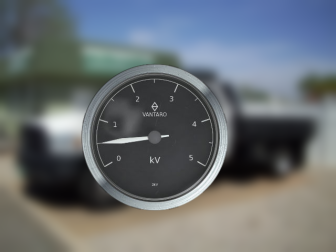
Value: 0.5 kV
